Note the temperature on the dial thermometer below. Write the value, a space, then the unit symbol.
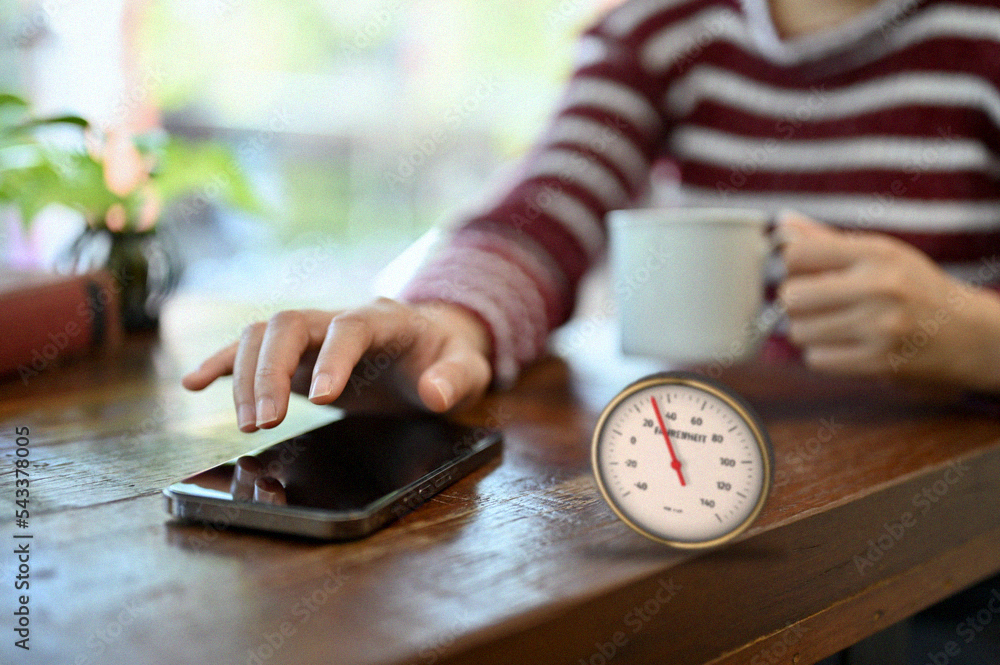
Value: 32 °F
